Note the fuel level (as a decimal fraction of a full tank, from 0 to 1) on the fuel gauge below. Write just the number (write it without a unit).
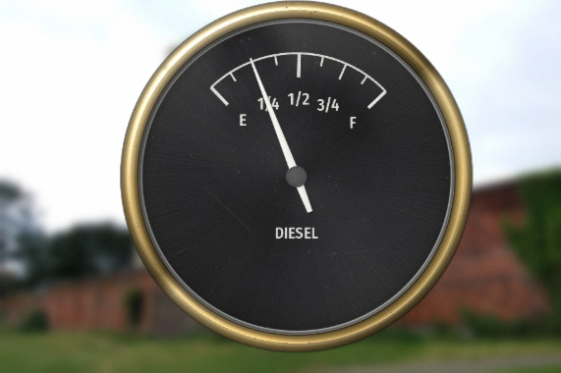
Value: 0.25
